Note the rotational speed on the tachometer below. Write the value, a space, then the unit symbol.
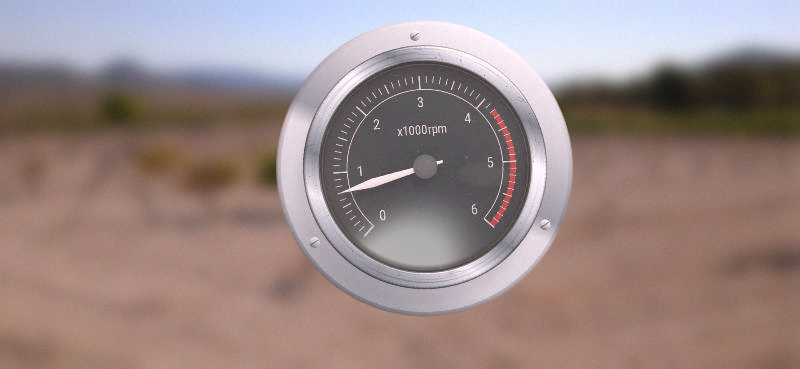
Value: 700 rpm
